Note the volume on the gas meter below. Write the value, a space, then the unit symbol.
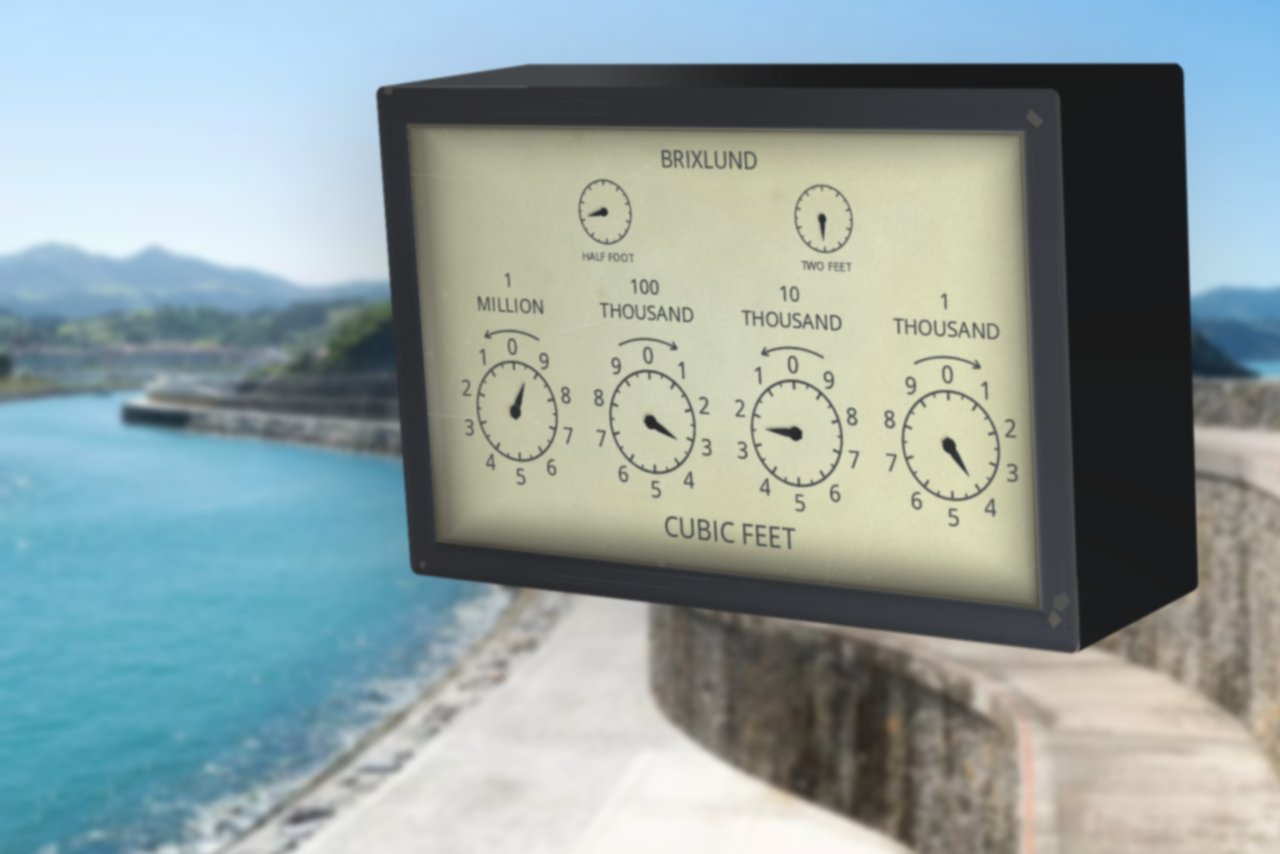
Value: 932400 ft³
